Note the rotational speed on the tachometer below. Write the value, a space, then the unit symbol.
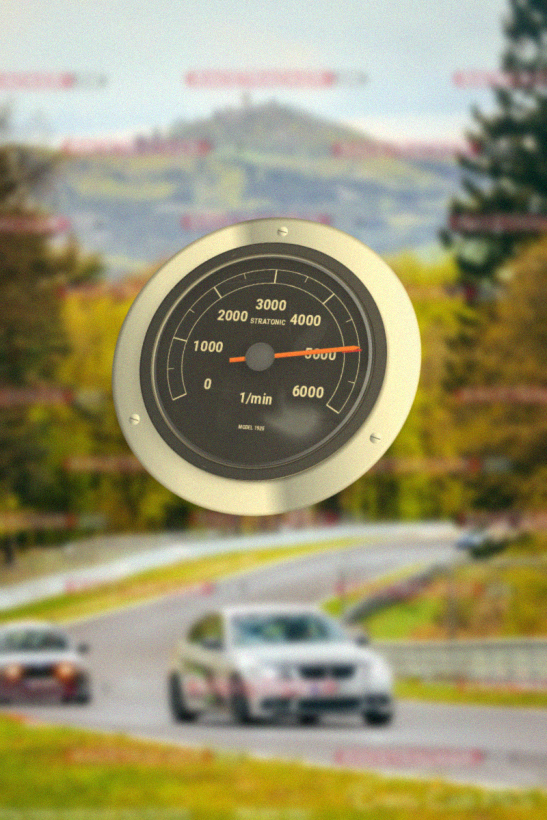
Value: 5000 rpm
